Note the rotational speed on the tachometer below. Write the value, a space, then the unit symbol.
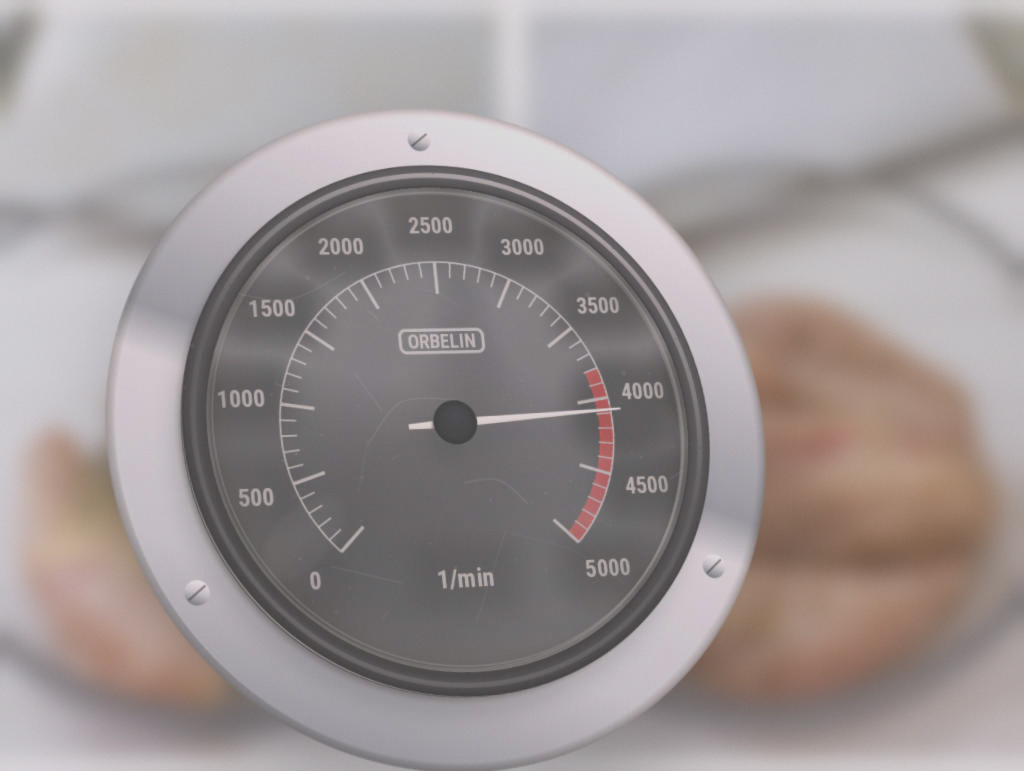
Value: 4100 rpm
